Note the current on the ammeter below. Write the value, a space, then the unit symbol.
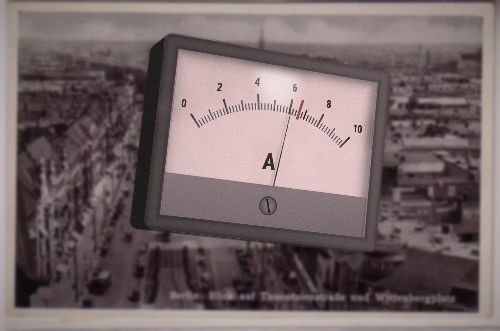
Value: 6 A
